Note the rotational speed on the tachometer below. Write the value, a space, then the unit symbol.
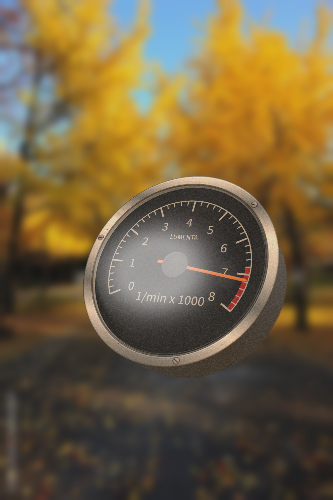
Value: 7200 rpm
